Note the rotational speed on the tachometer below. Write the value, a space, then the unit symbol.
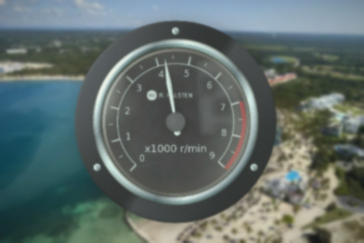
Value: 4250 rpm
